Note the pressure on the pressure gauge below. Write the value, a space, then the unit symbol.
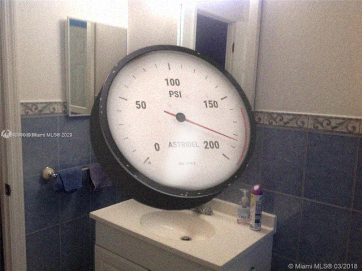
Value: 185 psi
